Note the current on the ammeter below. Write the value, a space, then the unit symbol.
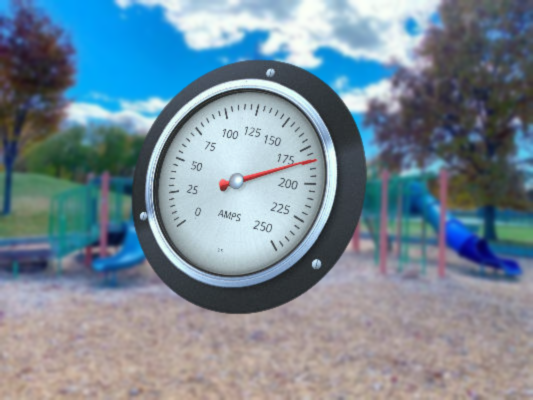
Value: 185 A
